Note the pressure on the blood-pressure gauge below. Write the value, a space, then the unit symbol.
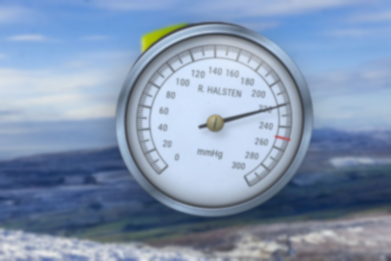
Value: 220 mmHg
